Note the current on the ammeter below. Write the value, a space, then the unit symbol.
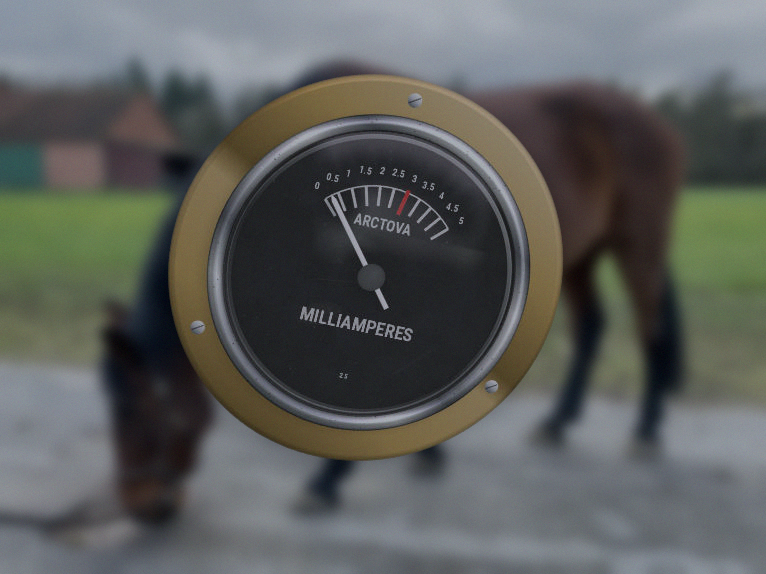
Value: 0.25 mA
